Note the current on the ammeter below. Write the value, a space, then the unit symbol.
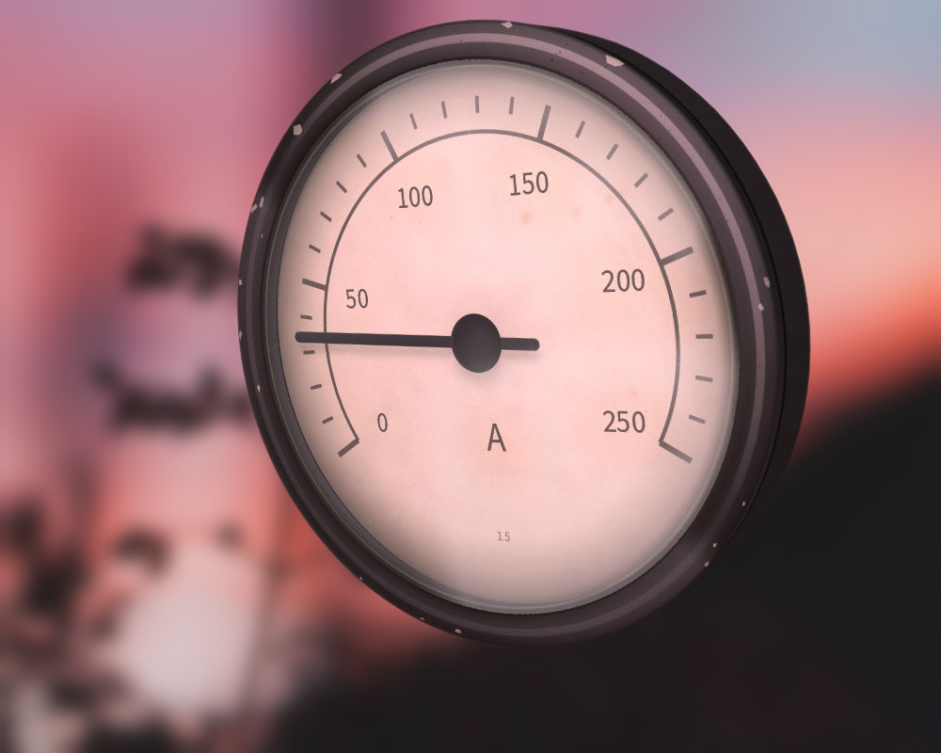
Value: 35 A
